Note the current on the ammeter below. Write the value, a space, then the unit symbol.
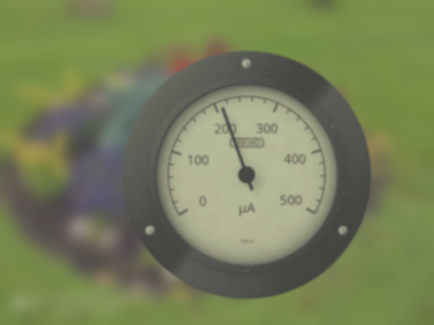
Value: 210 µA
